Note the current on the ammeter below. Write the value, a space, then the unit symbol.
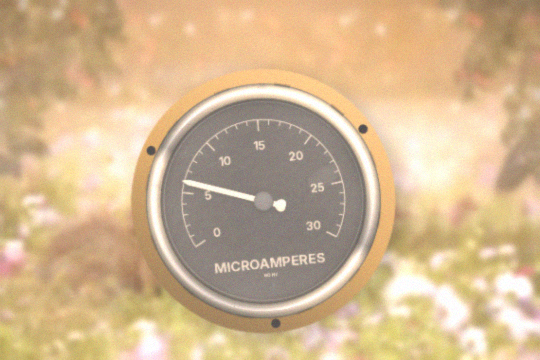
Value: 6 µA
